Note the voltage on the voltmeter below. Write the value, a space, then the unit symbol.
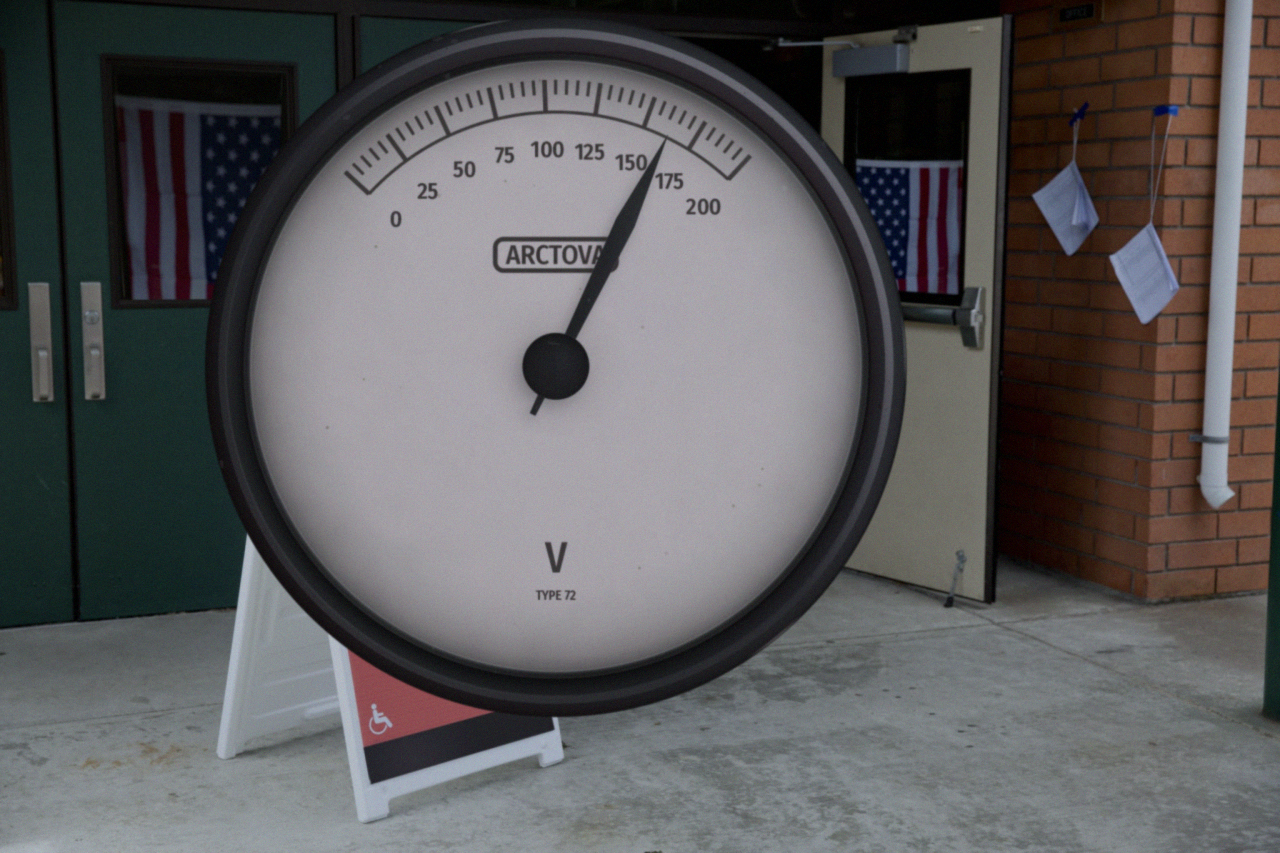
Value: 162.5 V
